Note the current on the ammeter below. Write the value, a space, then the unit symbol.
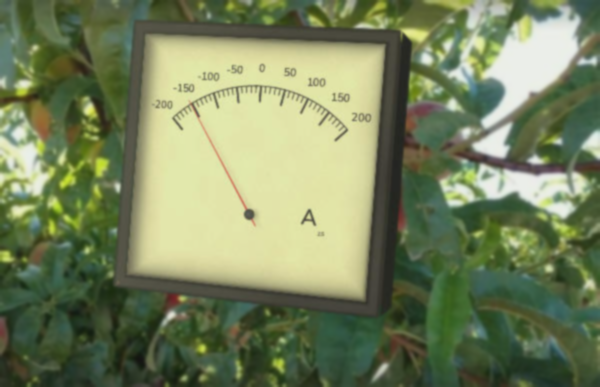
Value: -150 A
